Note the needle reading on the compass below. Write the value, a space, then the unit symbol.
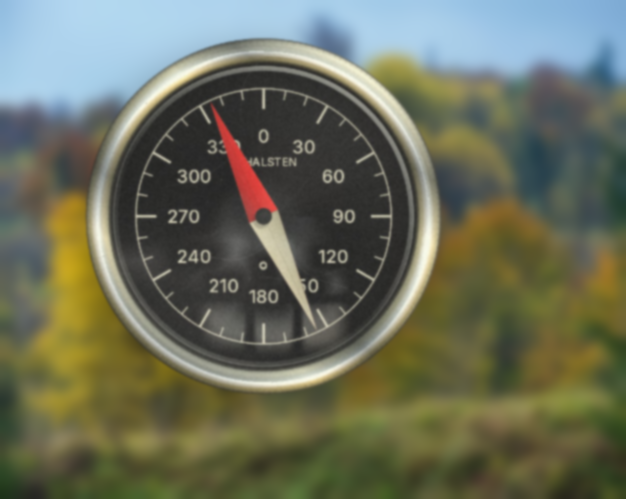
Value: 335 °
